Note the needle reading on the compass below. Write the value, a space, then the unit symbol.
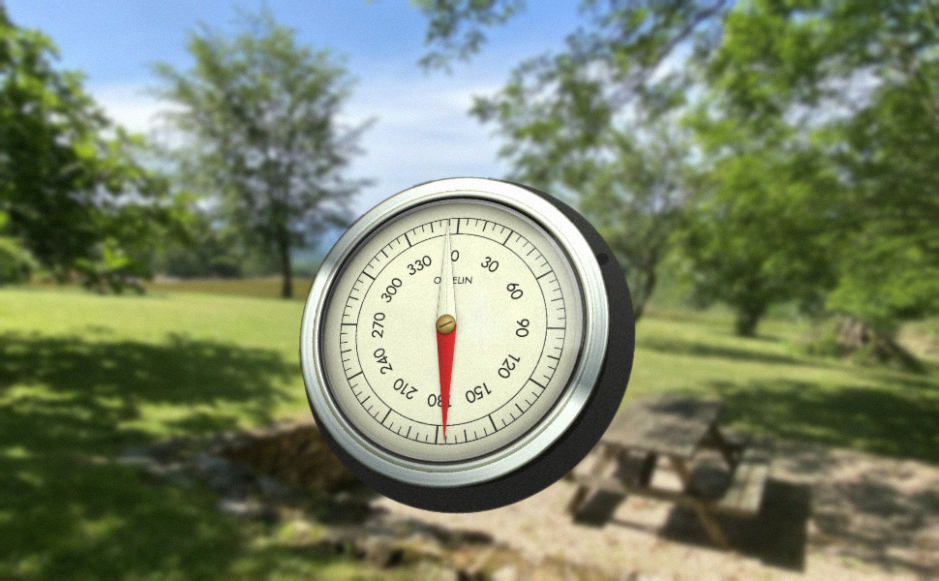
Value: 175 °
